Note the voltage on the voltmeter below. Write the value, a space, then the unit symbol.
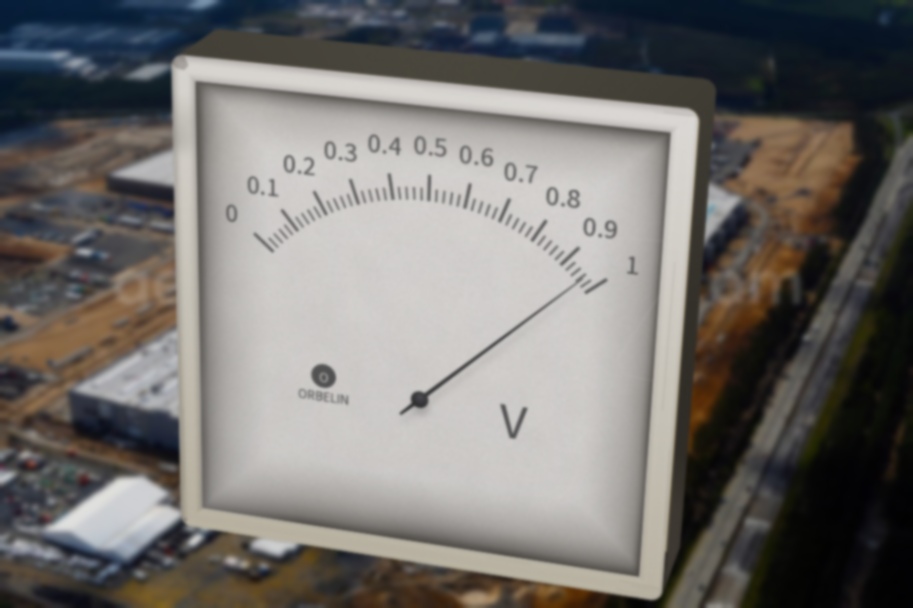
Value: 0.96 V
